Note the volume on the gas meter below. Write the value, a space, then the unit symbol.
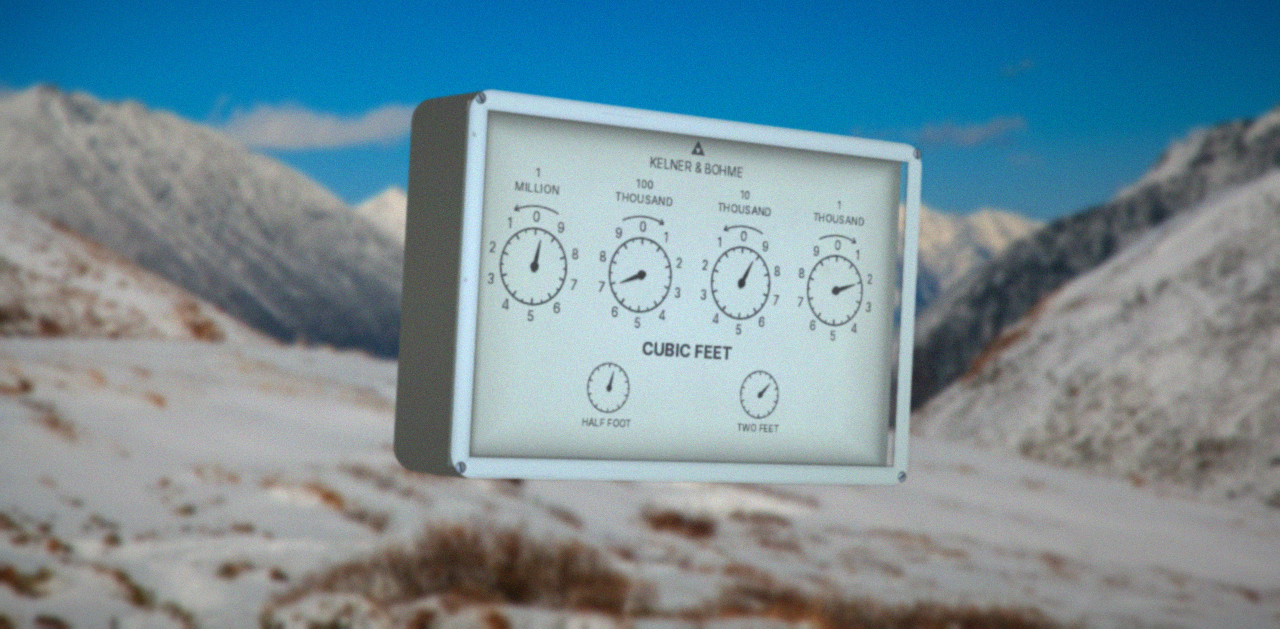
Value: 969200 ft³
